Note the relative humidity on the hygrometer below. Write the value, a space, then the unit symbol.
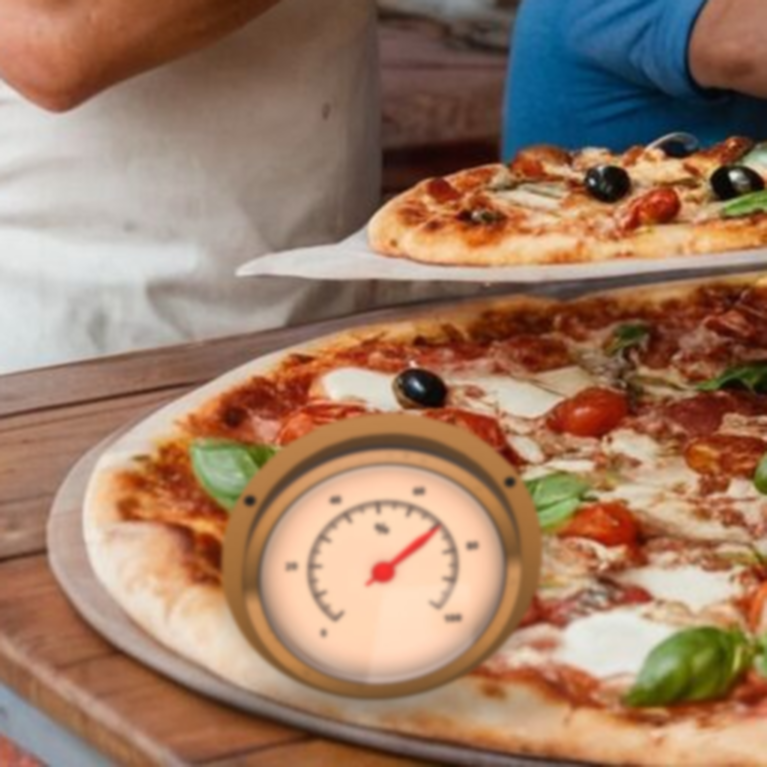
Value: 70 %
